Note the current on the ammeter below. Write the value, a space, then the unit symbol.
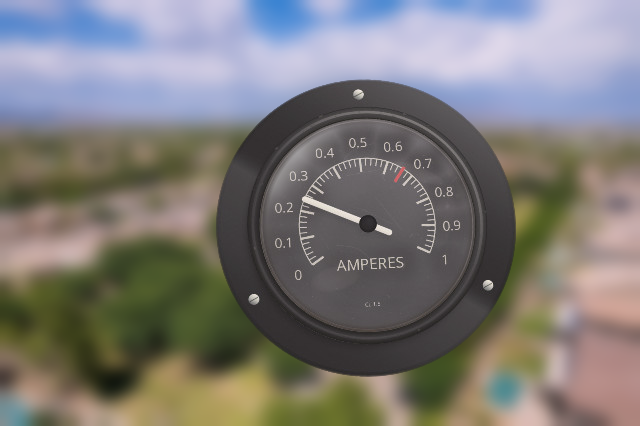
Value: 0.24 A
